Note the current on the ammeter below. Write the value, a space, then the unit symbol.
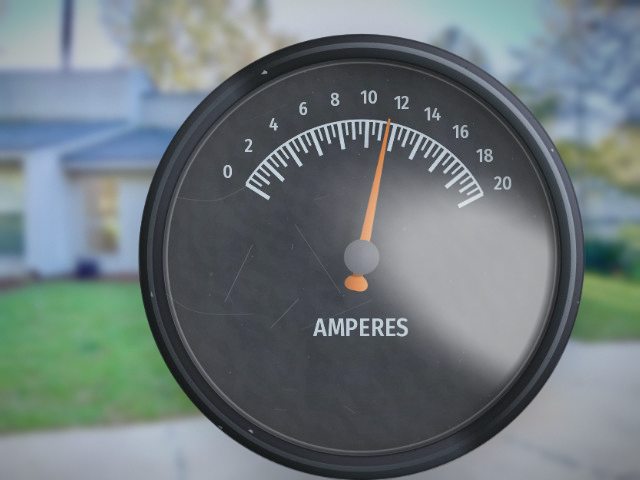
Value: 11.5 A
